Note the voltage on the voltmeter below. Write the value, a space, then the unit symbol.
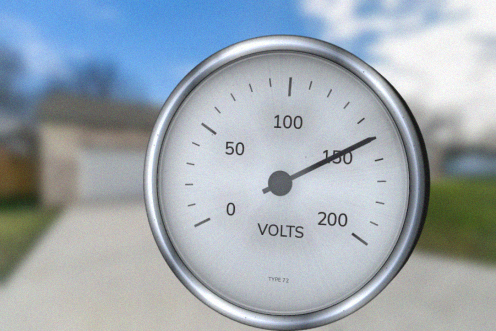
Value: 150 V
